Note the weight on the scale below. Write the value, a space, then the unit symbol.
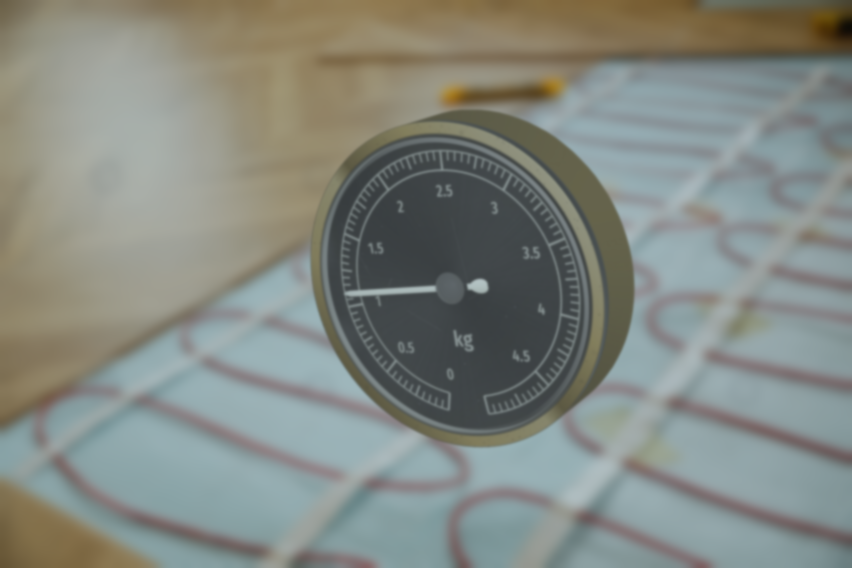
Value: 1.1 kg
